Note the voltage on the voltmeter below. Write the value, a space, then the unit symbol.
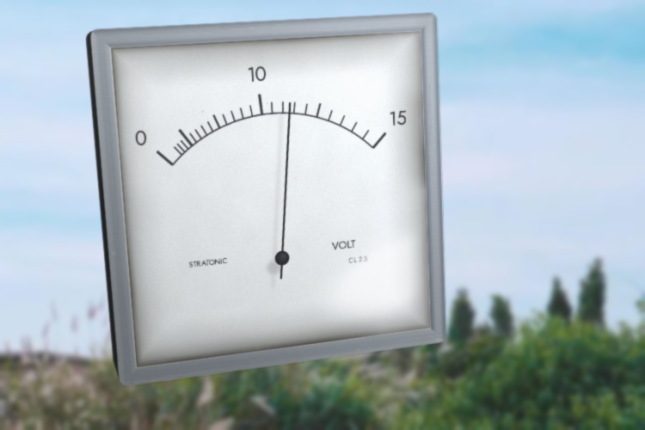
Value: 11.25 V
